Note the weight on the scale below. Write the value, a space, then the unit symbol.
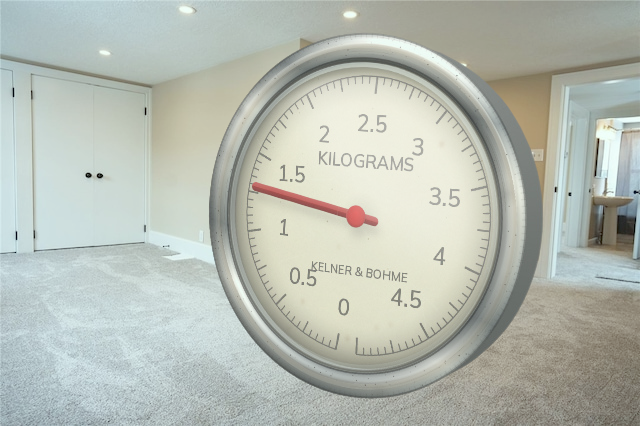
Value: 1.3 kg
